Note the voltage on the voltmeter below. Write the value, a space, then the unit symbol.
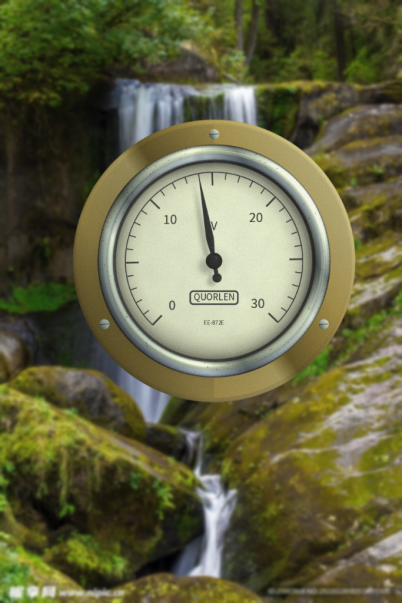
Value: 14 V
